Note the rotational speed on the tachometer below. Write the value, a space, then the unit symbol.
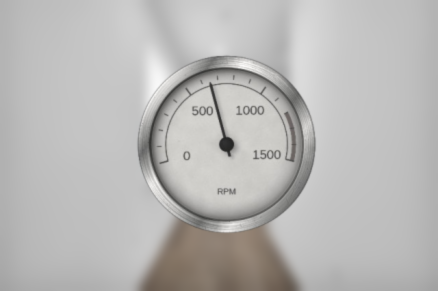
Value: 650 rpm
